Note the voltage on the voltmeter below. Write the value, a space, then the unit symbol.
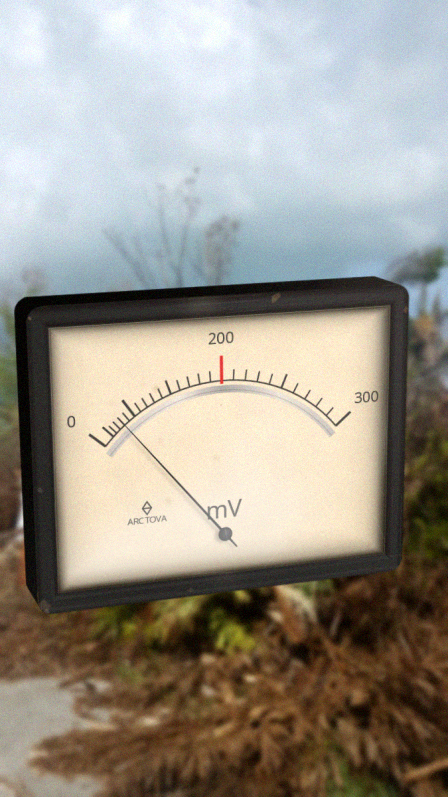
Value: 80 mV
